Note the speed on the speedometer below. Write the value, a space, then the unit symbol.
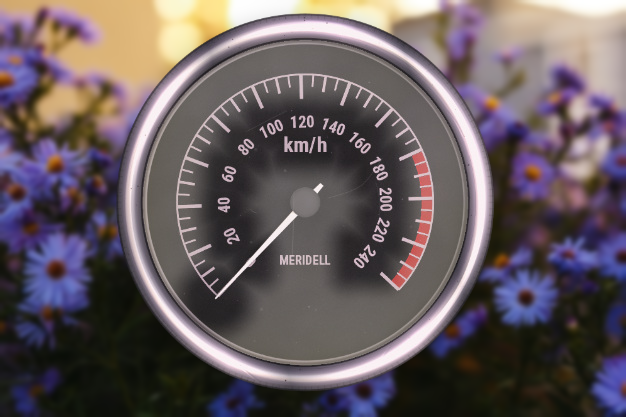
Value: 0 km/h
